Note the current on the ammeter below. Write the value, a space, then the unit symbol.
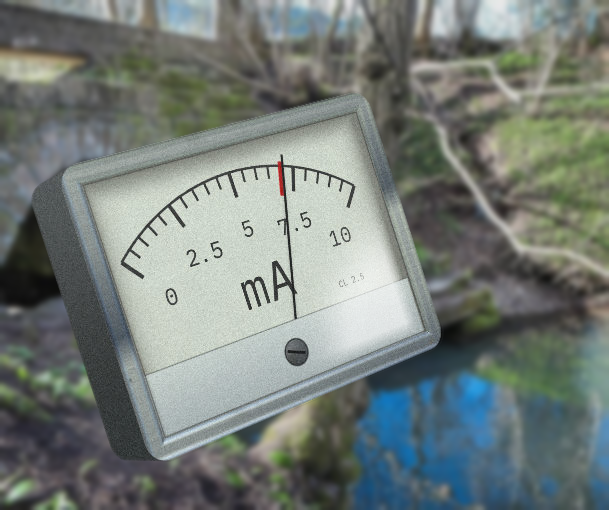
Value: 7 mA
